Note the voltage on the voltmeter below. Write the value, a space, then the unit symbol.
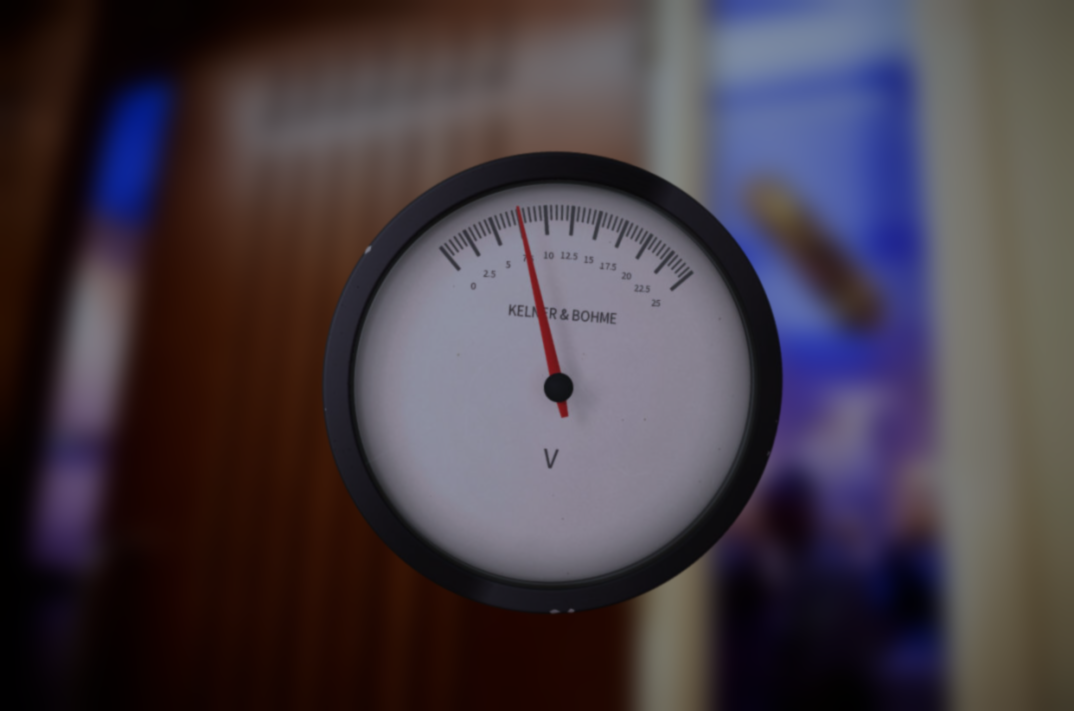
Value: 7.5 V
